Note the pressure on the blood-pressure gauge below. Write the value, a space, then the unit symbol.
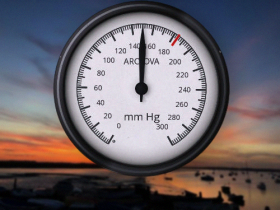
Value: 150 mmHg
